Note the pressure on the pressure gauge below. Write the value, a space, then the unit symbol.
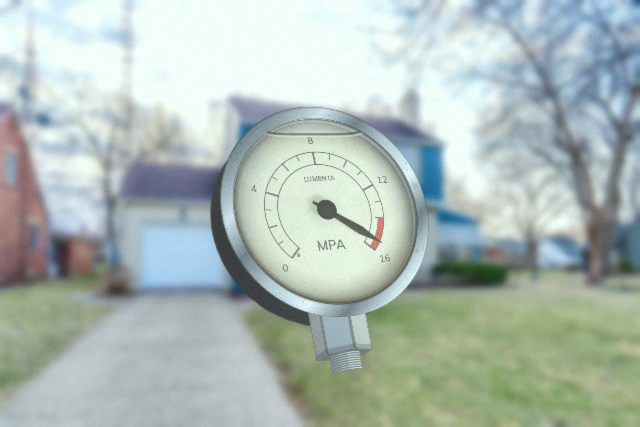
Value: 15.5 MPa
